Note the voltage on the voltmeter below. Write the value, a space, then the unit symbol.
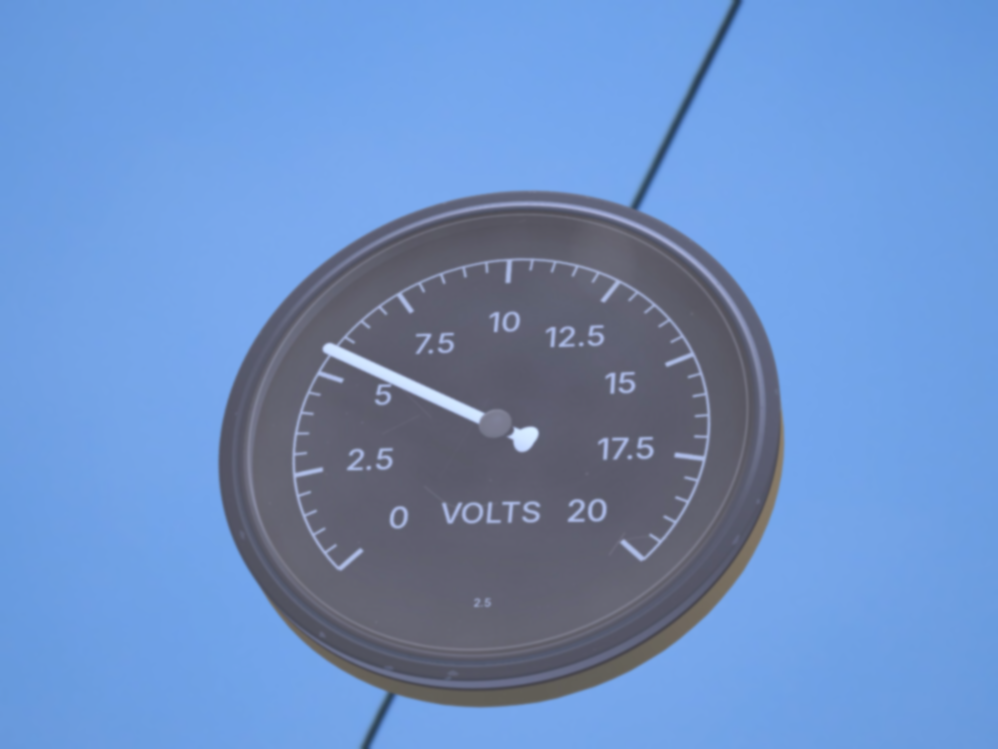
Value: 5.5 V
